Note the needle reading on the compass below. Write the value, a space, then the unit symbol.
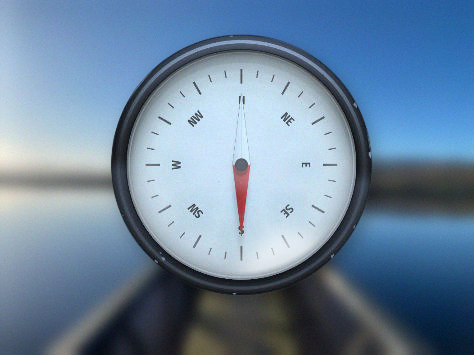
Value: 180 °
